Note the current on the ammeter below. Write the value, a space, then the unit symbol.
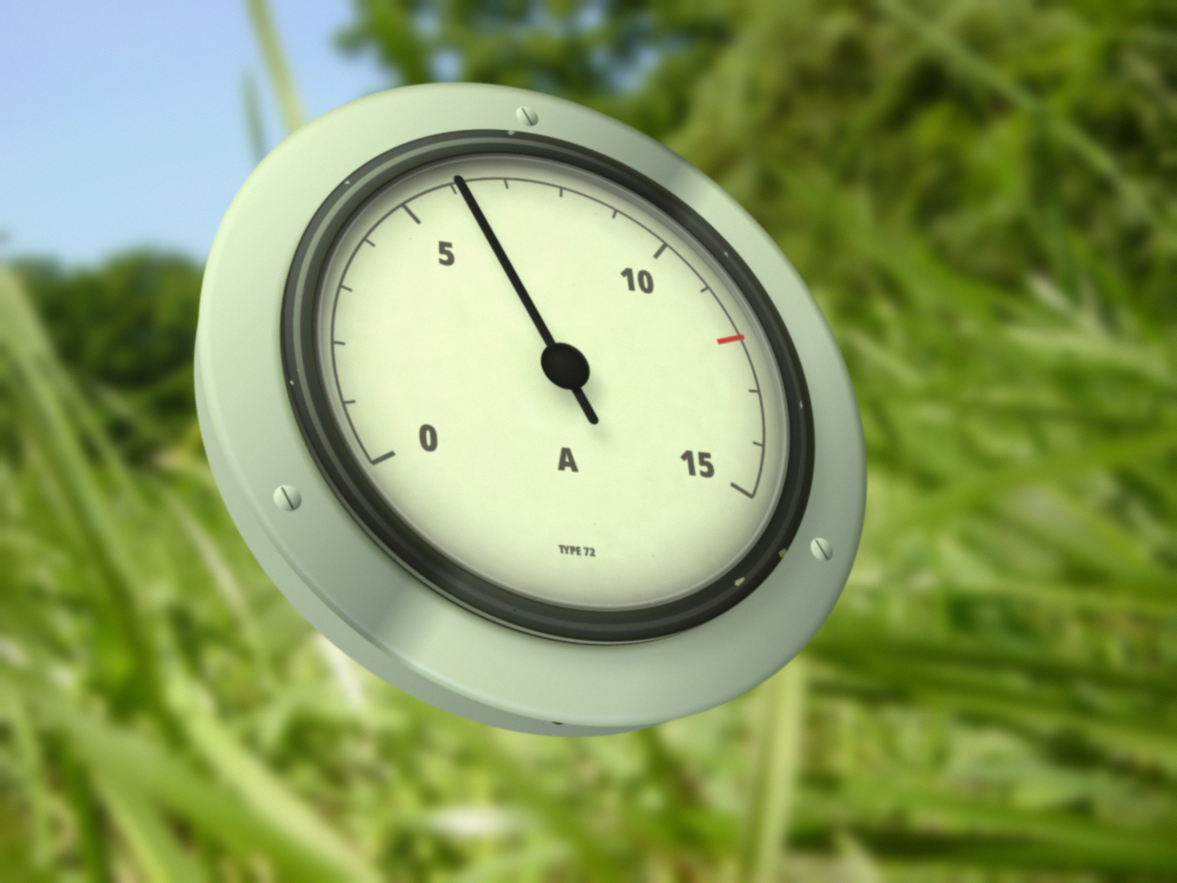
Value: 6 A
